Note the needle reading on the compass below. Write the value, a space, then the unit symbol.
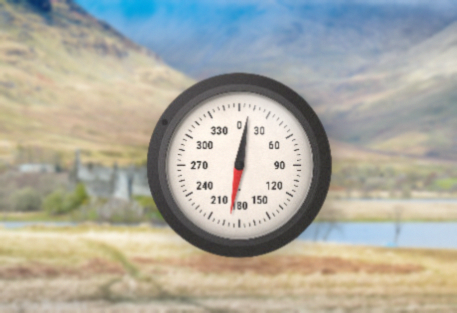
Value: 190 °
